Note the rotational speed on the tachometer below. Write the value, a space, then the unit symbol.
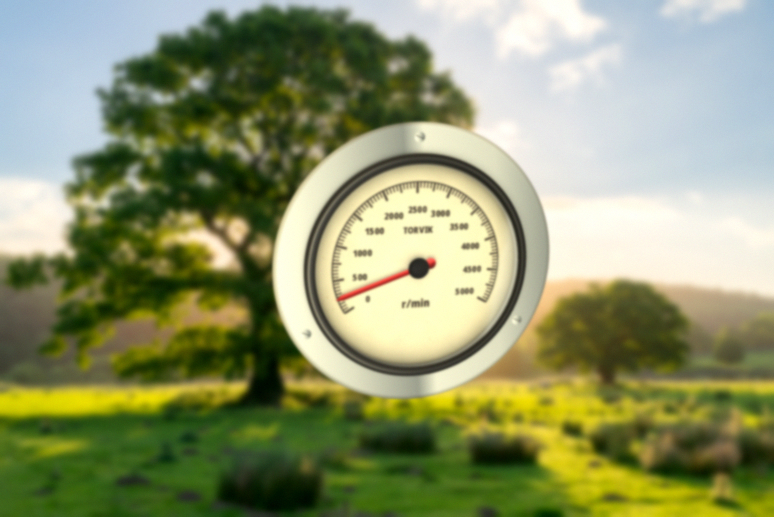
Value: 250 rpm
